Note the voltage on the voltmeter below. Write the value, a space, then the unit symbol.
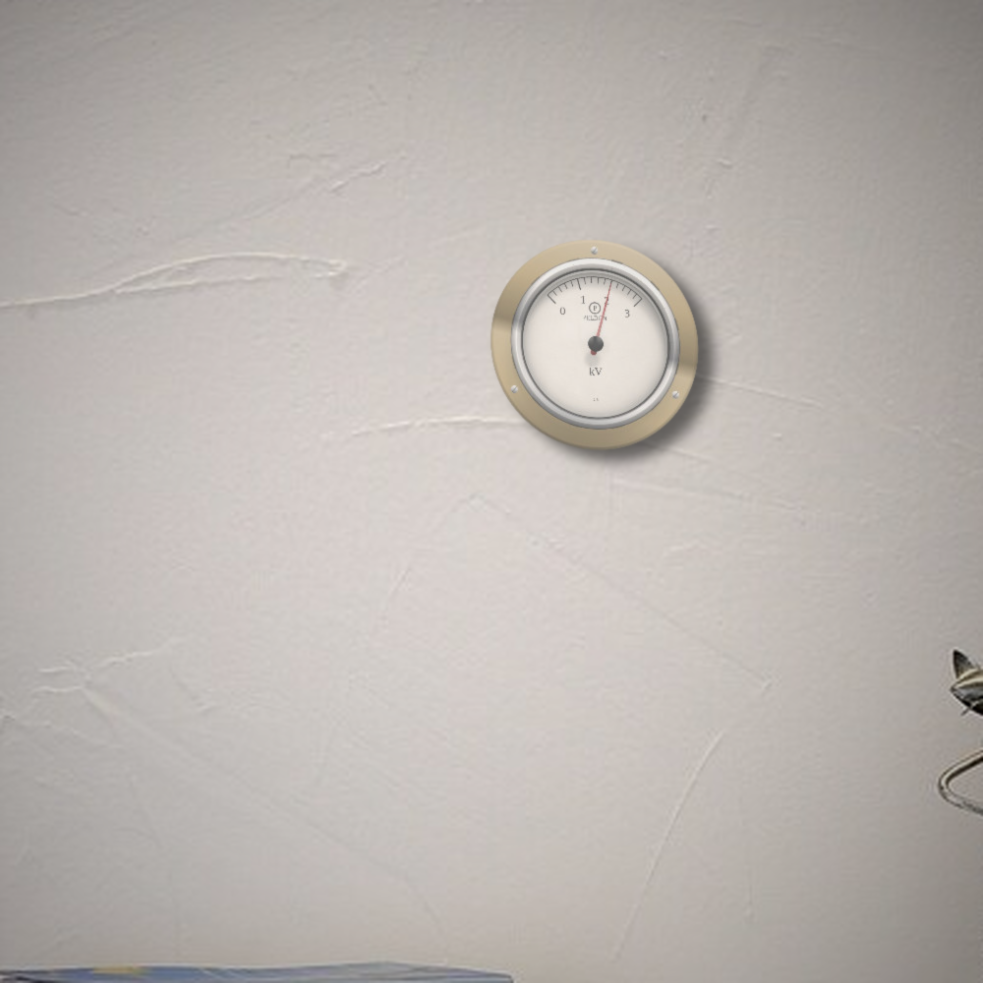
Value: 2 kV
